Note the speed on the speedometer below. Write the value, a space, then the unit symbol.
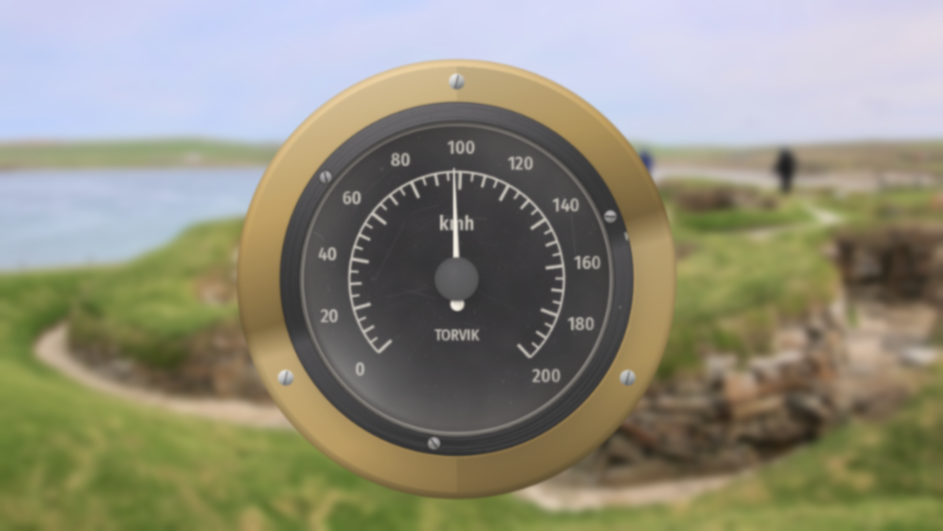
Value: 97.5 km/h
